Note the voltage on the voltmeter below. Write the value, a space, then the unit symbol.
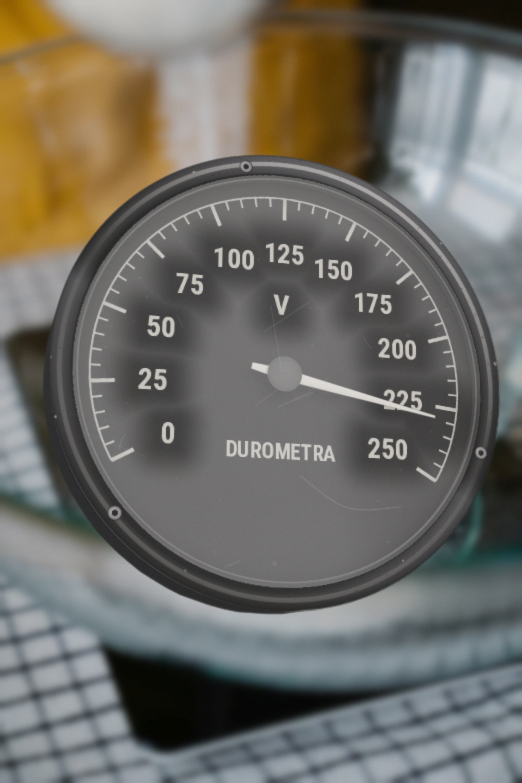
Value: 230 V
